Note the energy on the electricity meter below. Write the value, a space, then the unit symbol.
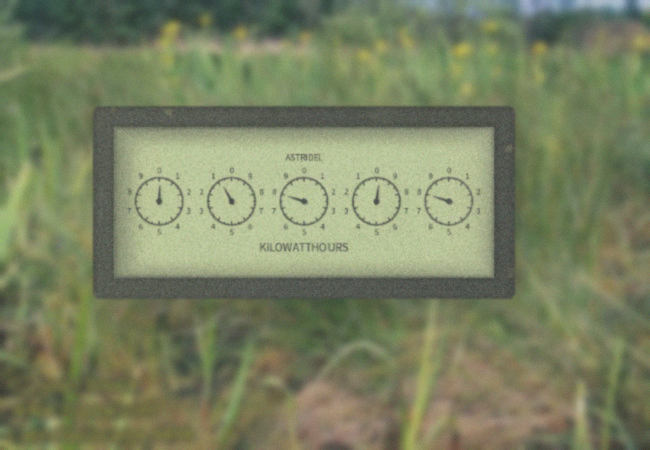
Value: 798 kWh
